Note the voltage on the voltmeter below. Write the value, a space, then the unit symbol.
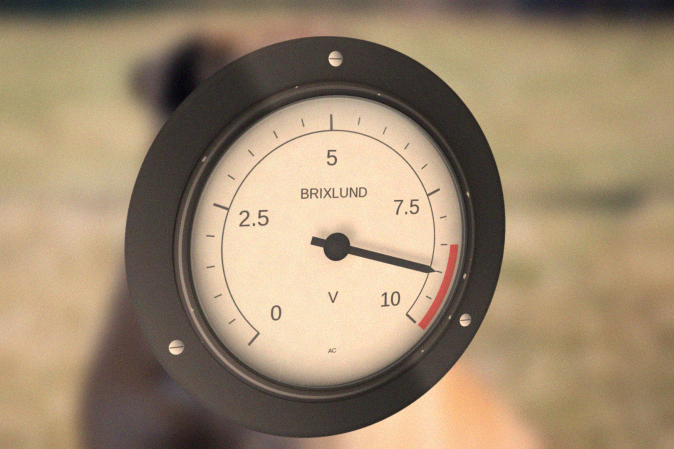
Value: 9 V
